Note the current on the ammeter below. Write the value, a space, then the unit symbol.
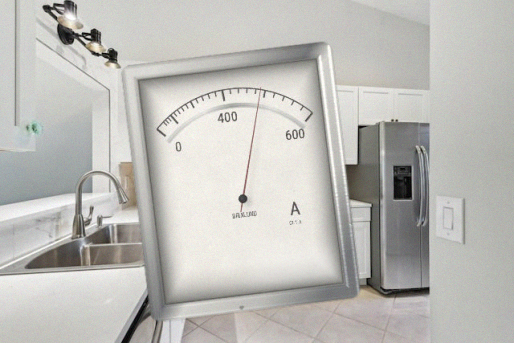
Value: 490 A
